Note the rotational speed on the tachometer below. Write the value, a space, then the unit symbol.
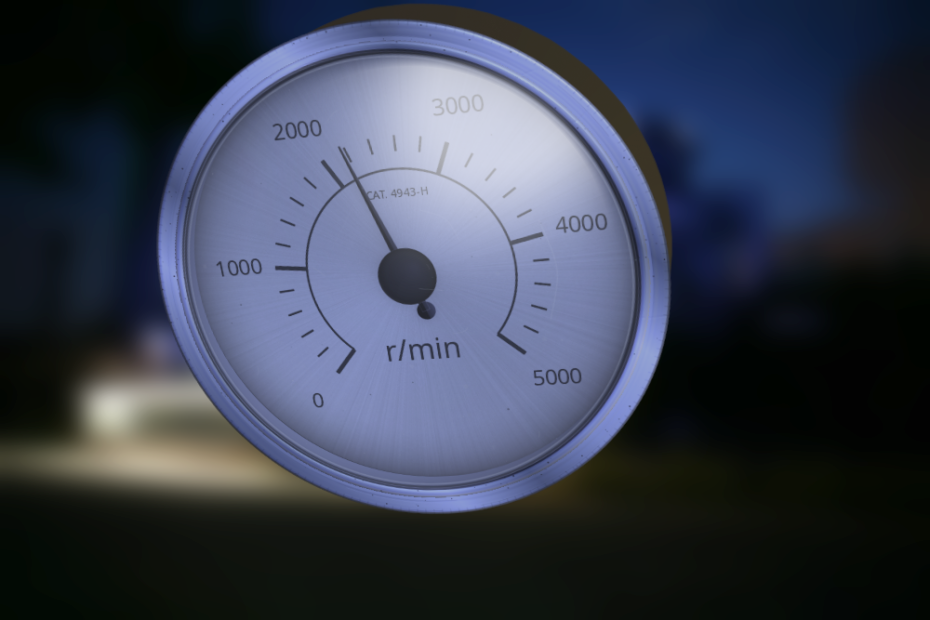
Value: 2200 rpm
